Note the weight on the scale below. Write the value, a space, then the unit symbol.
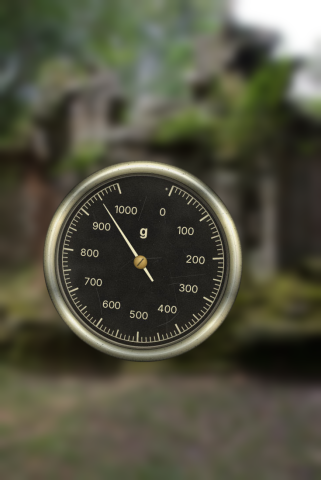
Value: 950 g
